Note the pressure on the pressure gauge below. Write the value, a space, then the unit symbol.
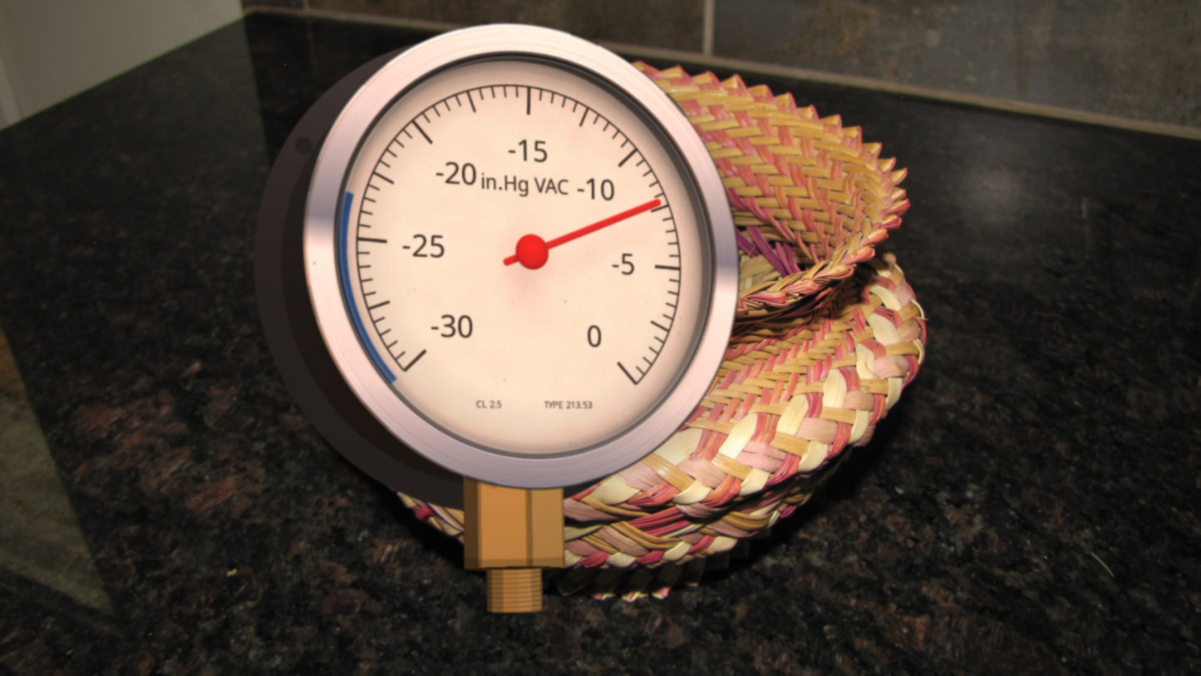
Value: -7.75 inHg
